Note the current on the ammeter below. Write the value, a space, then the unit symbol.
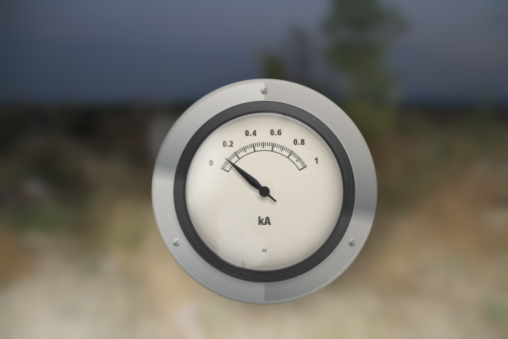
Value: 0.1 kA
